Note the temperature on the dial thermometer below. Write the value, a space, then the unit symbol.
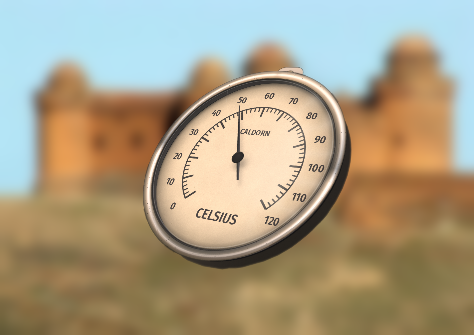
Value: 50 °C
